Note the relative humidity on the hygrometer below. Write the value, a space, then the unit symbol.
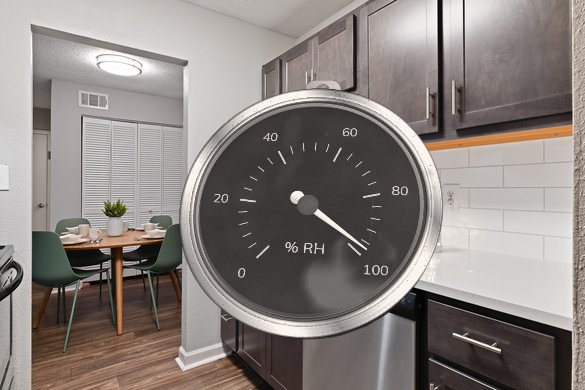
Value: 98 %
